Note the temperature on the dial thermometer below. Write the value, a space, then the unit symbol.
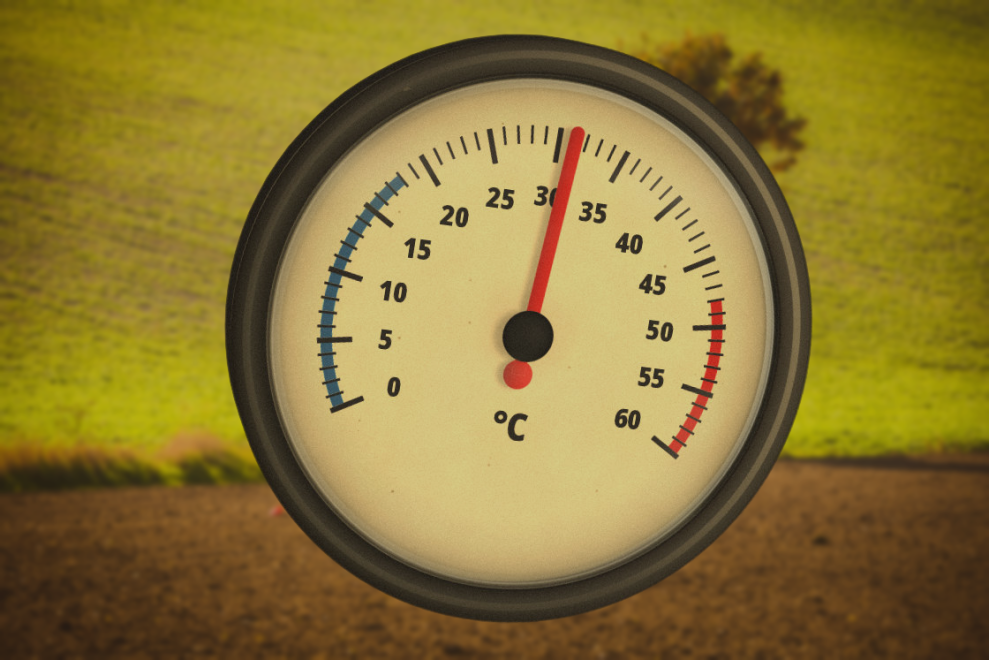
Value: 31 °C
